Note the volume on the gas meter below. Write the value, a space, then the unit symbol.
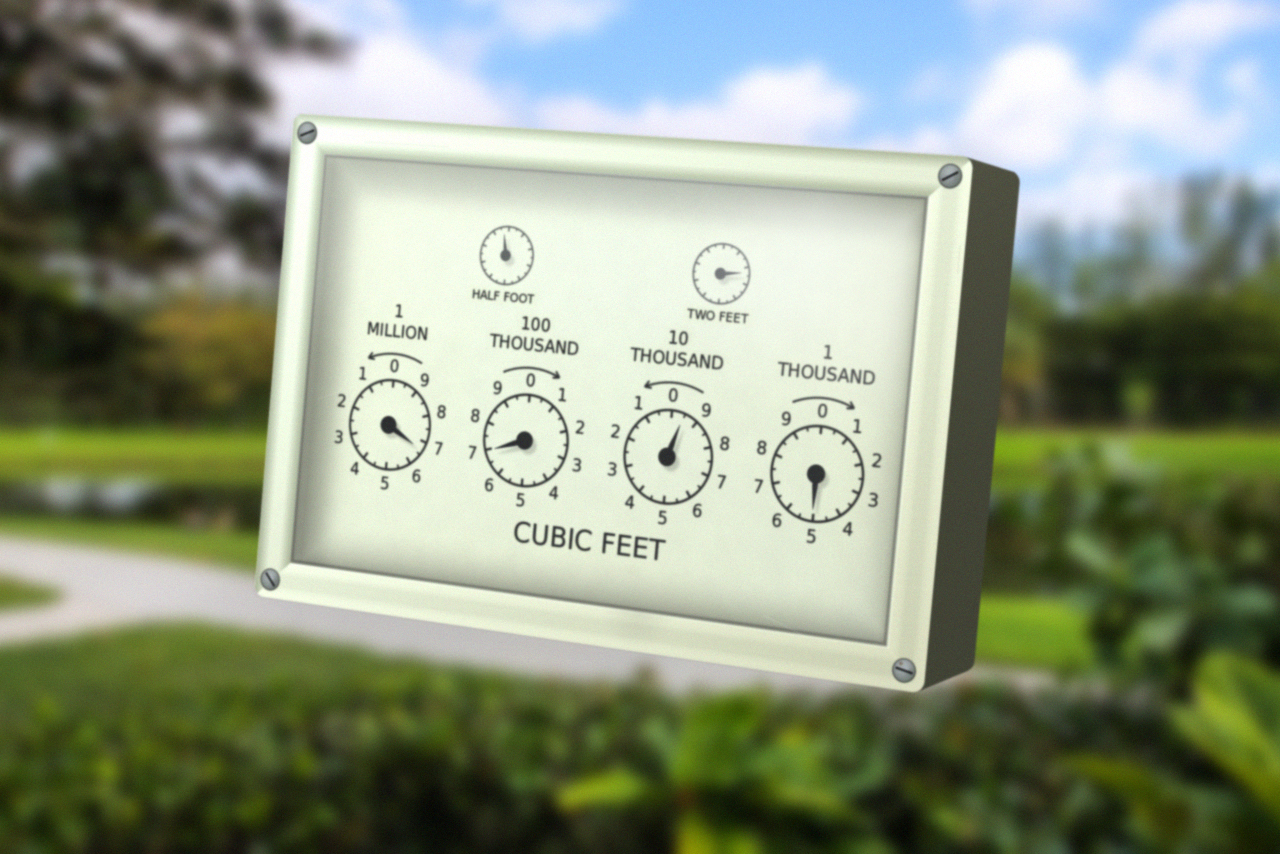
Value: 669500 ft³
